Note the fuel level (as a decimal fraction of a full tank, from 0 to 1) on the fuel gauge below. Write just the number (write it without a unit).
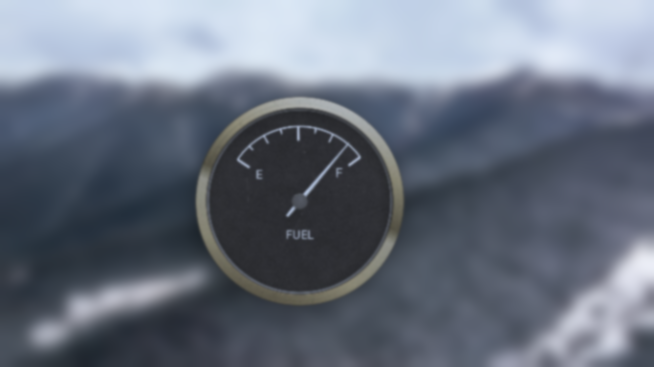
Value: 0.875
